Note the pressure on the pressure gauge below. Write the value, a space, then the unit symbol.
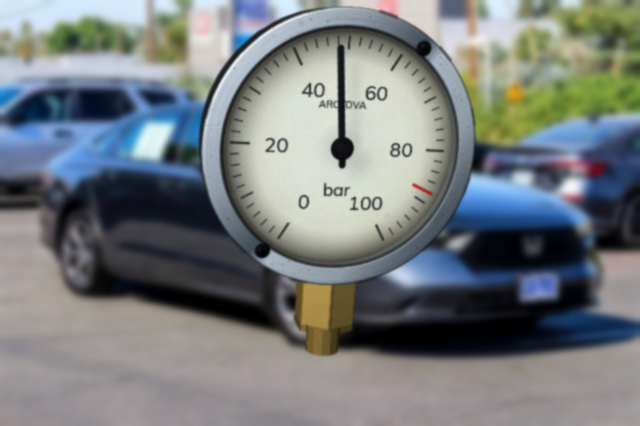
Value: 48 bar
